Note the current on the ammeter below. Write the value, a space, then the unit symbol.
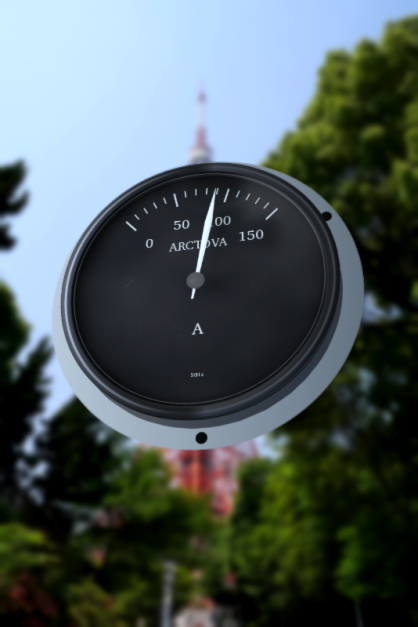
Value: 90 A
